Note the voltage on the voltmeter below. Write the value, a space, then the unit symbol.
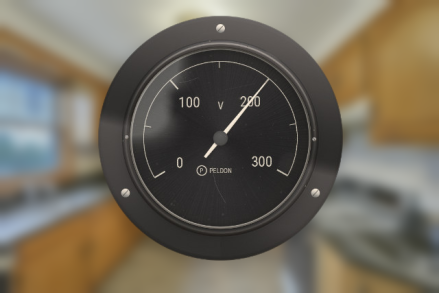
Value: 200 V
